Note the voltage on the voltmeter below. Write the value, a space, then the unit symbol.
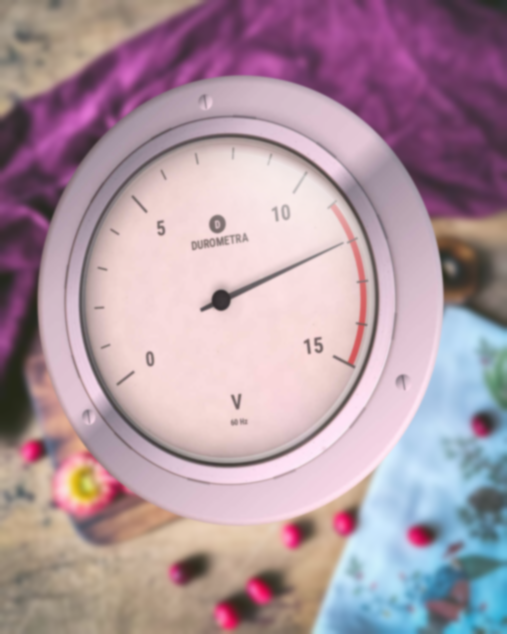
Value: 12 V
